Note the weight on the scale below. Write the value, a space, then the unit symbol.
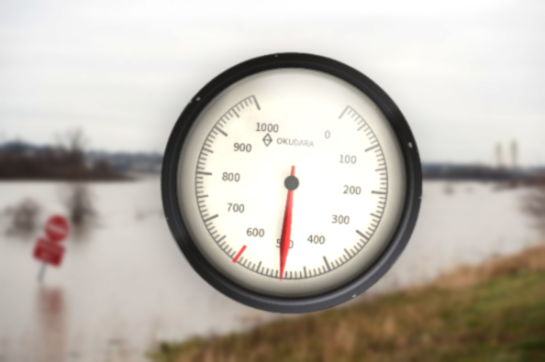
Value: 500 g
